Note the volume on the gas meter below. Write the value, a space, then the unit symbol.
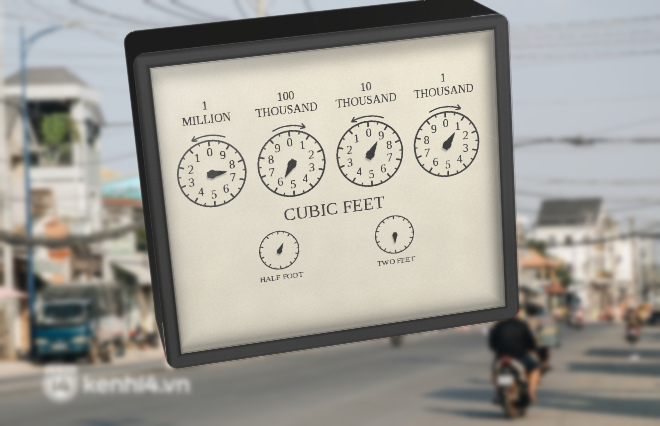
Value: 759100 ft³
